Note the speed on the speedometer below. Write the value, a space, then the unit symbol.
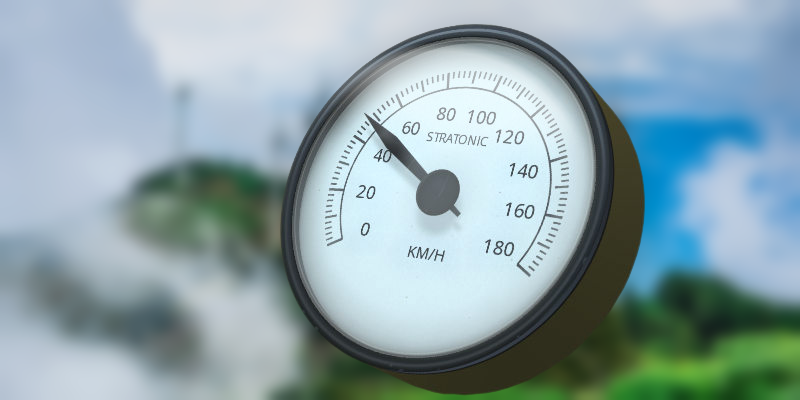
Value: 48 km/h
